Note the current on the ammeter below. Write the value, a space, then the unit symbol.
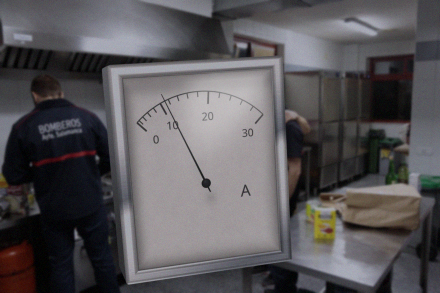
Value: 11 A
